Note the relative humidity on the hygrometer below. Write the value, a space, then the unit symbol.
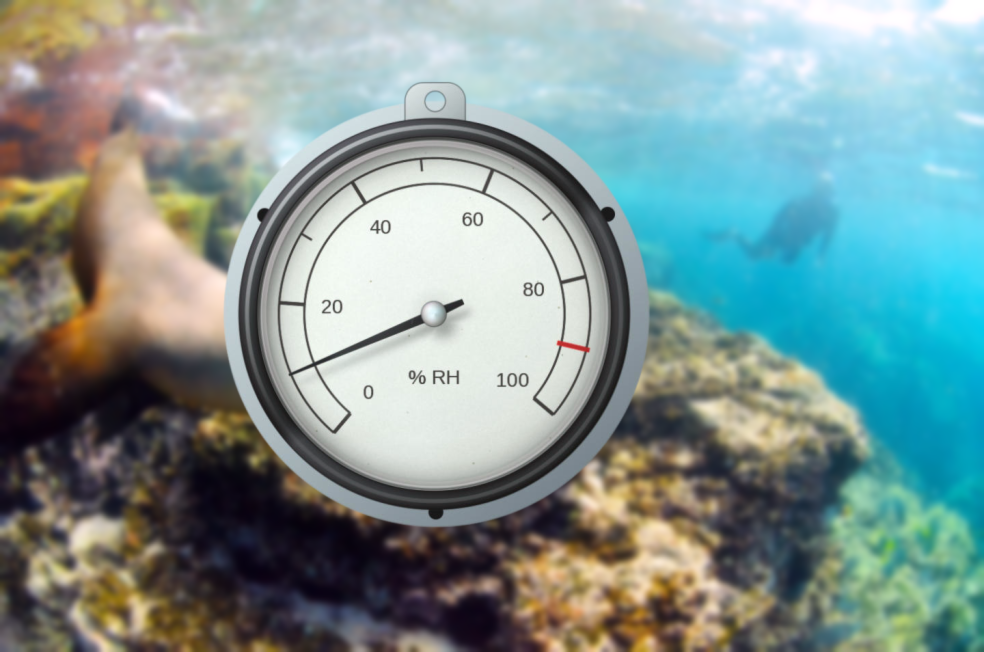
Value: 10 %
